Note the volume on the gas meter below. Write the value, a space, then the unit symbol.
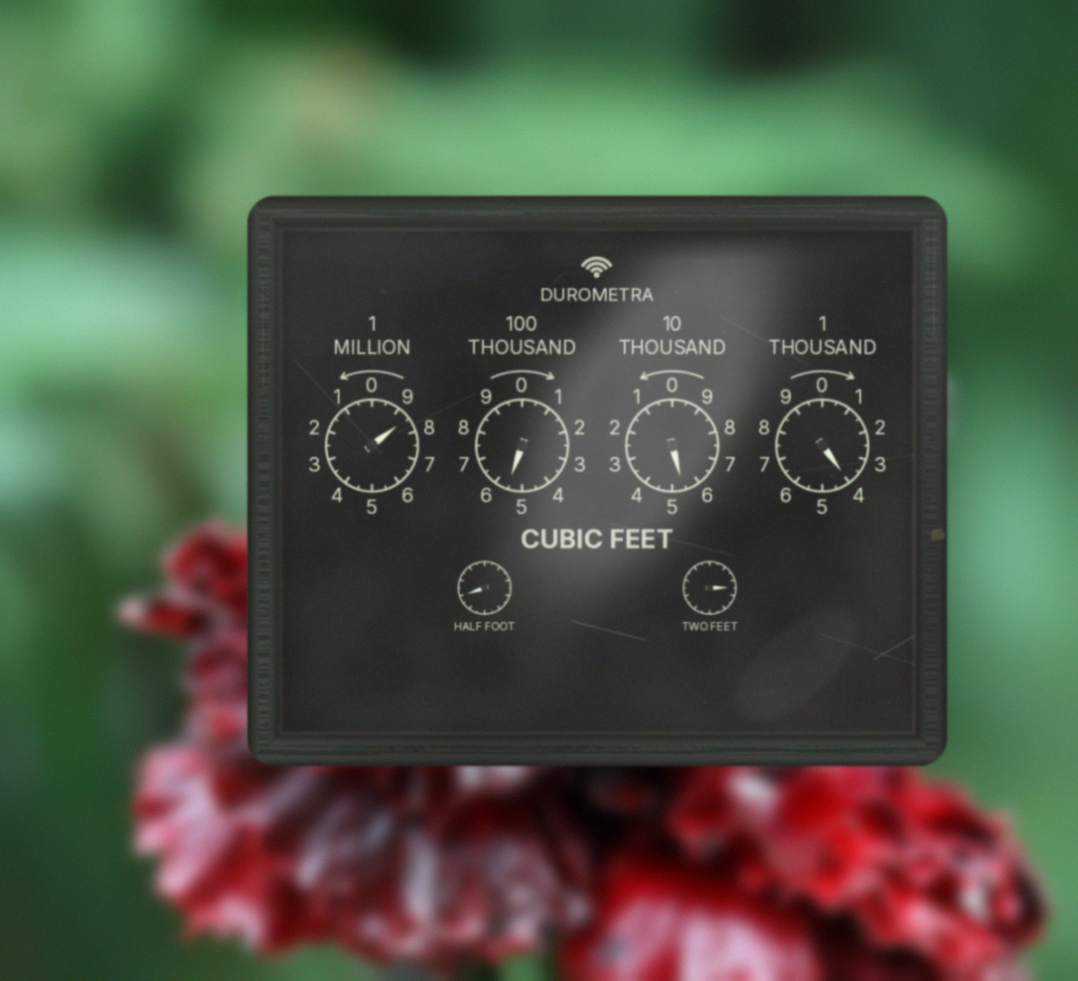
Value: 855400 ft³
